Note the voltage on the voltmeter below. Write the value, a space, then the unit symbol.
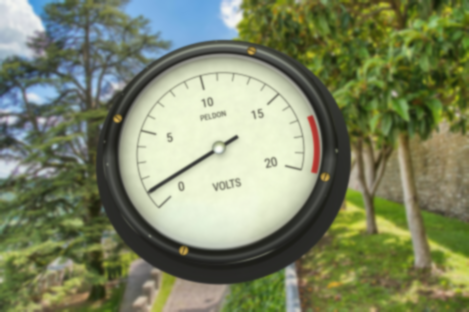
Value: 1 V
